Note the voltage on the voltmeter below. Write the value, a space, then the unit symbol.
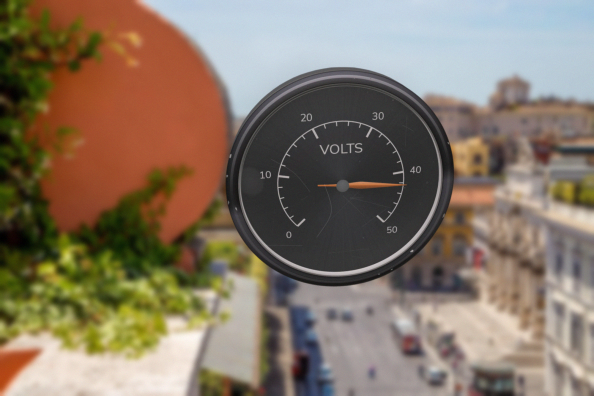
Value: 42 V
